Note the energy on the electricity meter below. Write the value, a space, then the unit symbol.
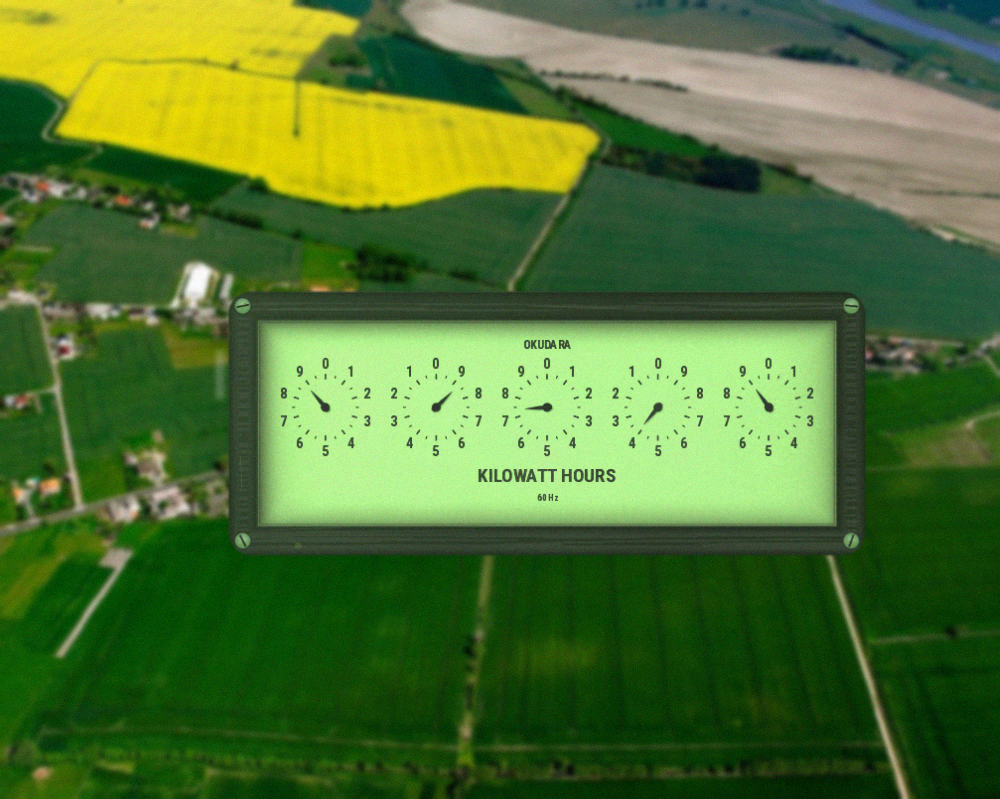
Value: 88739 kWh
